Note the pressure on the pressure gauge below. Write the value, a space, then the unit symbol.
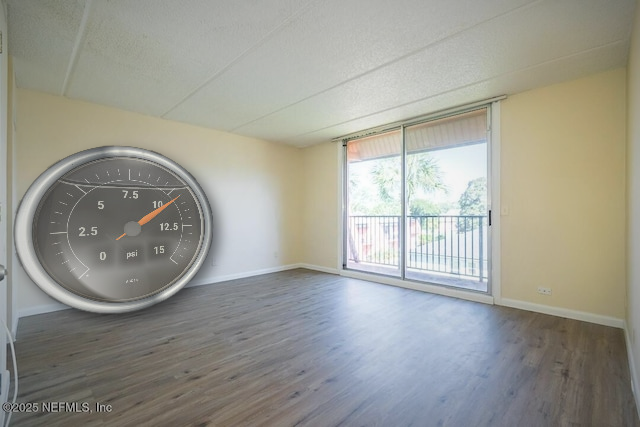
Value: 10.5 psi
